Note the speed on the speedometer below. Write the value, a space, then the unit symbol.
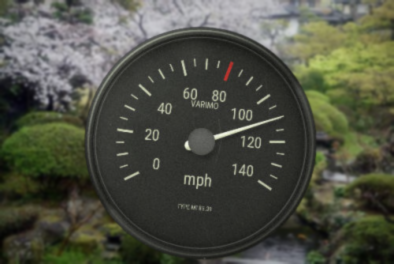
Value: 110 mph
